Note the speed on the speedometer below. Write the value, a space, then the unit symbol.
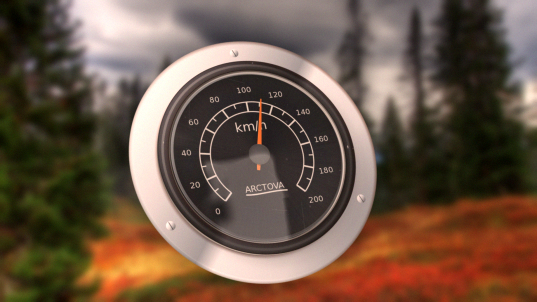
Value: 110 km/h
